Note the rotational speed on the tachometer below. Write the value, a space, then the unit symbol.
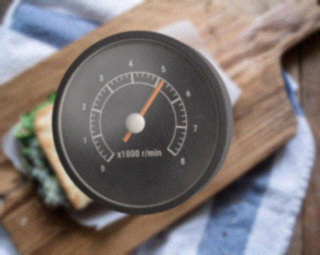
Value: 5200 rpm
